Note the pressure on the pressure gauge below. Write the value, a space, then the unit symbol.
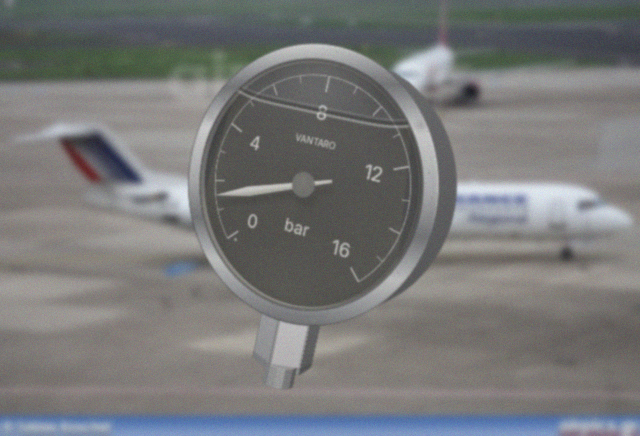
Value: 1.5 bar
